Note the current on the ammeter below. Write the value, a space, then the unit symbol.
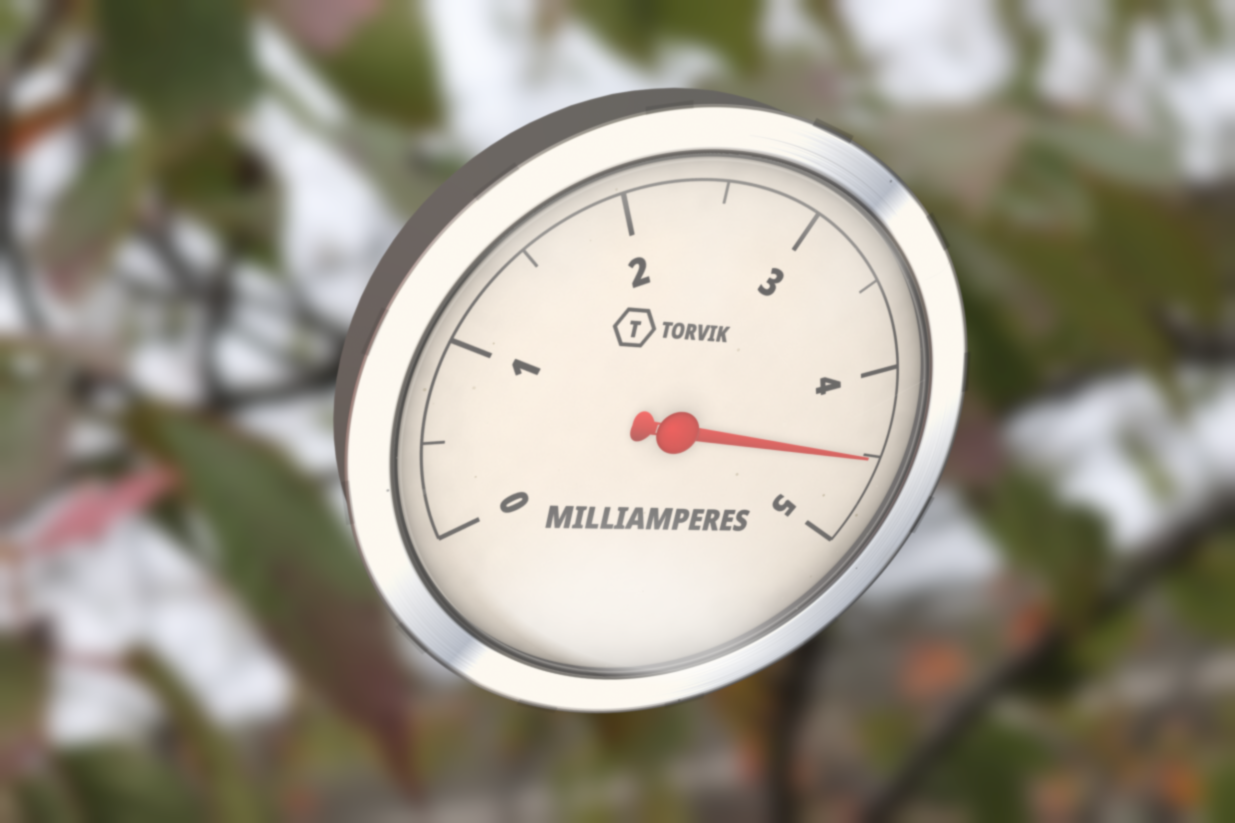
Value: 4.5 mA
